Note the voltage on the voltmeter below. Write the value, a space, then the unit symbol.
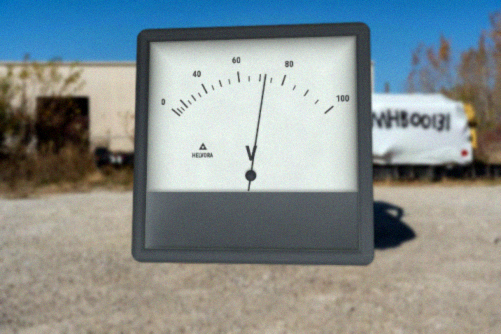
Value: 72.5 V
